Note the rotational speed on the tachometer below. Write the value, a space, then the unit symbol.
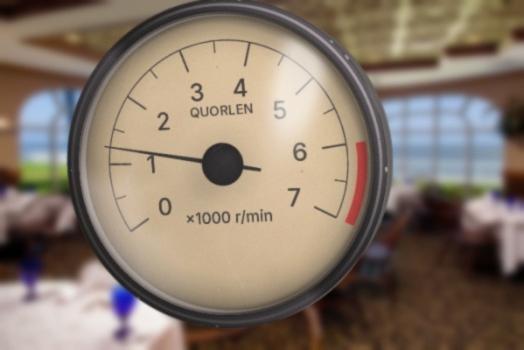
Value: 1250 rpm
